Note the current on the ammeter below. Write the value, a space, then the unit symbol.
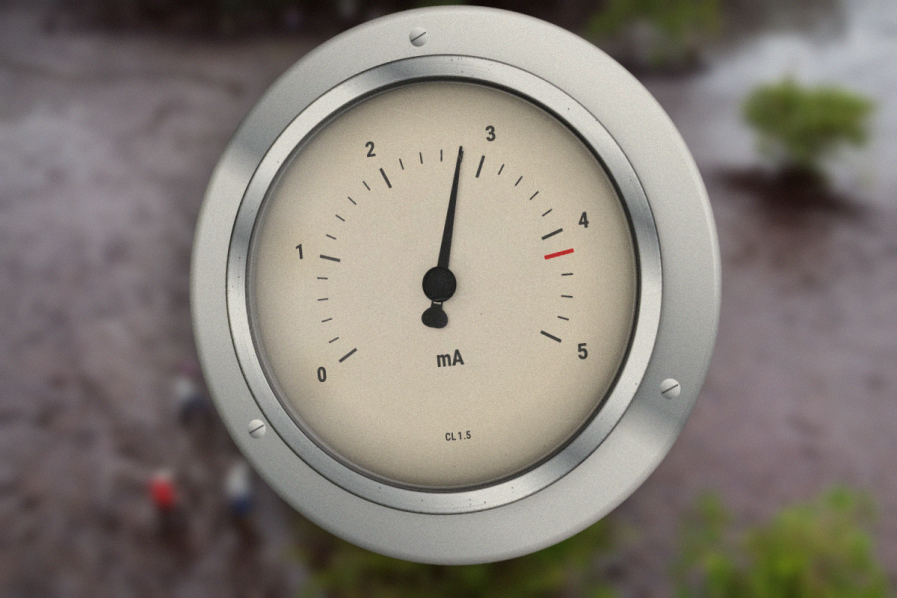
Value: 2.8 mA
